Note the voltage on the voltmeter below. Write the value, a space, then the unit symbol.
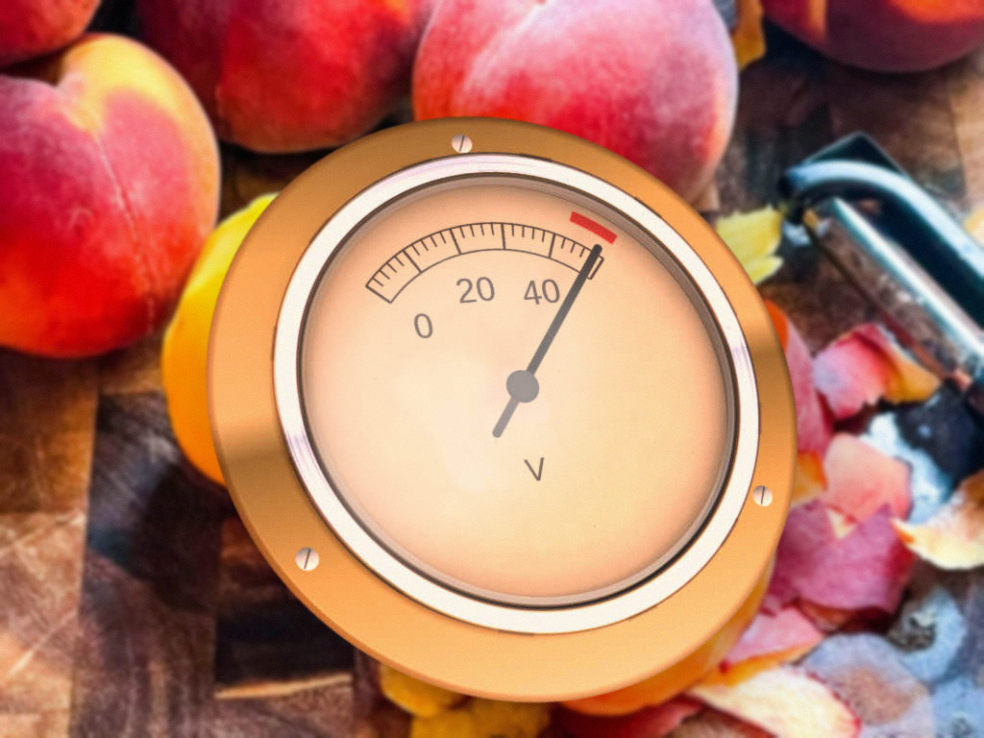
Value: 48 V
